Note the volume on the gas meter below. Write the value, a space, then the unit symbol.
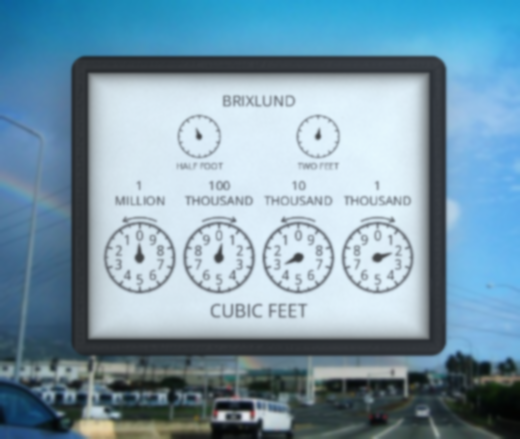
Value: 3200 ft³
